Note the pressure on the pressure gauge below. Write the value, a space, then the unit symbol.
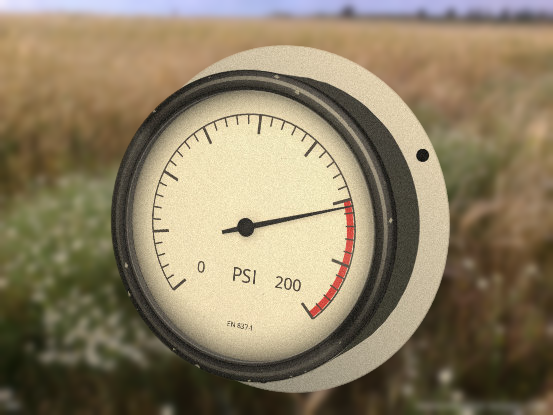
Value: 152.5 psi
